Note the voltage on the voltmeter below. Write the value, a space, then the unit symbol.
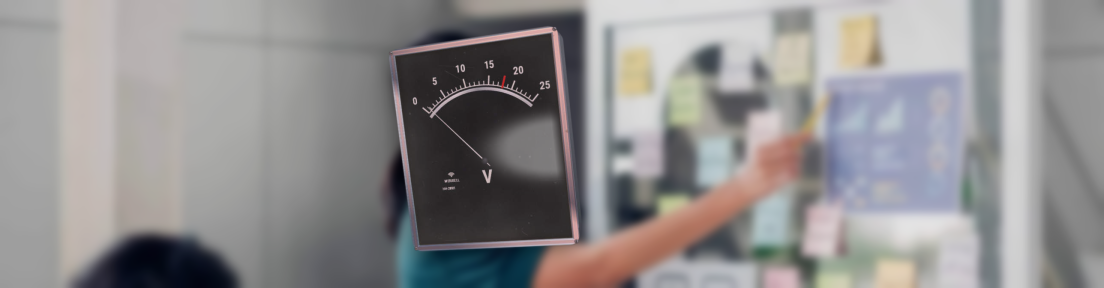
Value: 1 V
